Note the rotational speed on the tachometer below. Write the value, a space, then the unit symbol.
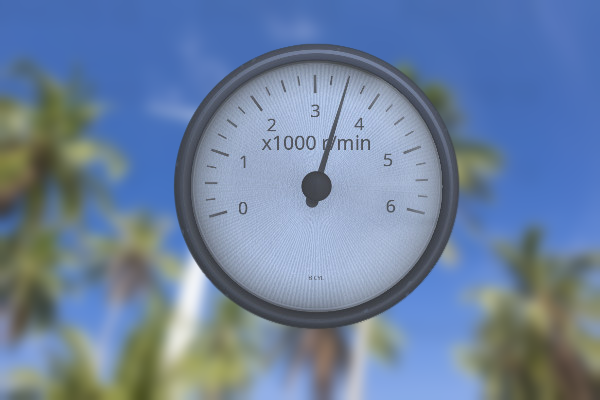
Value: 3500 rpm
